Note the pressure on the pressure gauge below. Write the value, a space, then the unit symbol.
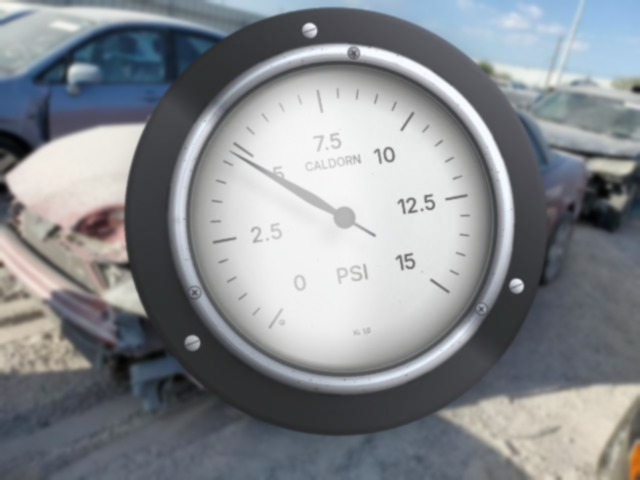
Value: 4.75 psi
